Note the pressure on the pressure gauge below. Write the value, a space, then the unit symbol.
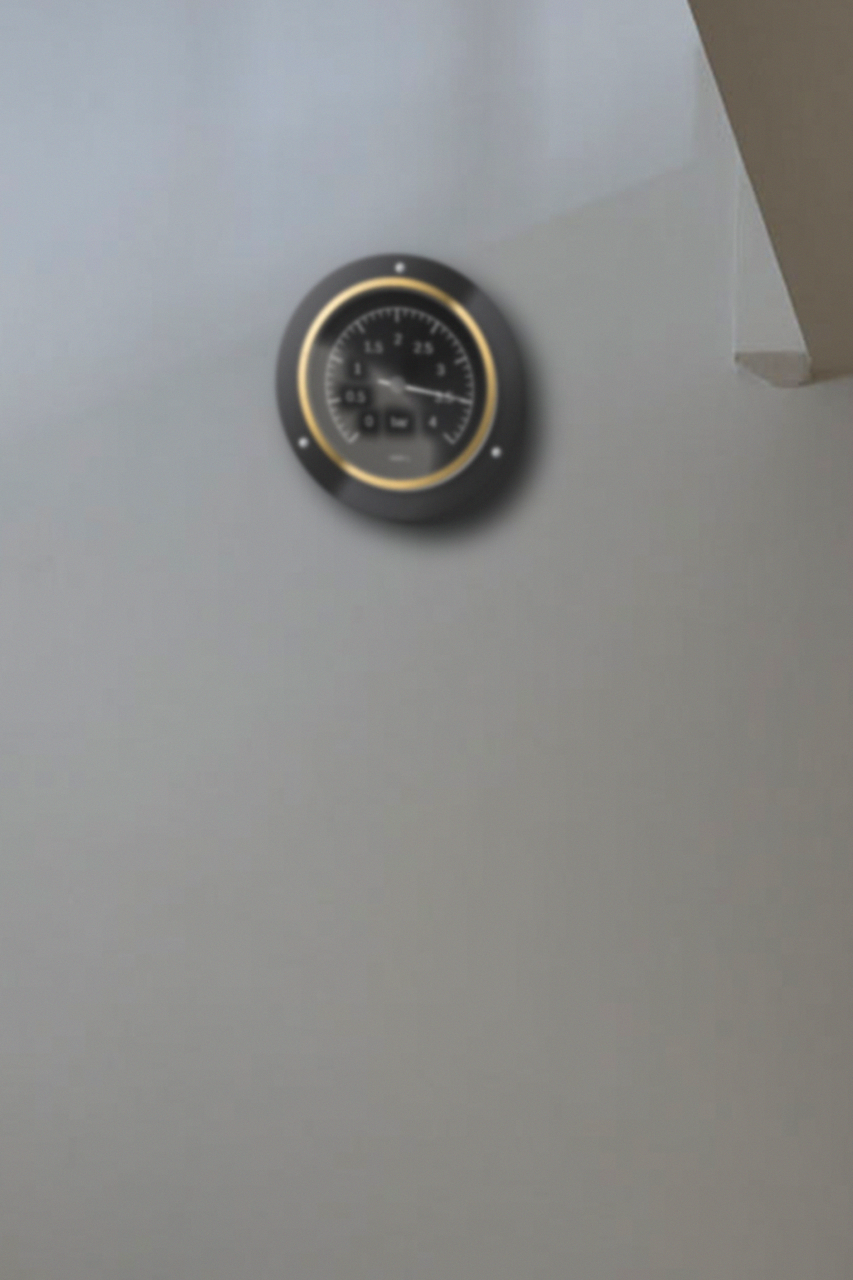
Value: 3.5 bar
